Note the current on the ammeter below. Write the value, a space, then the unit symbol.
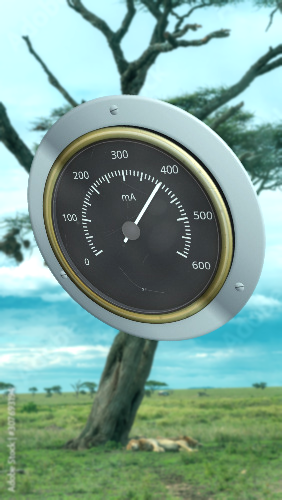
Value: 400 mA
